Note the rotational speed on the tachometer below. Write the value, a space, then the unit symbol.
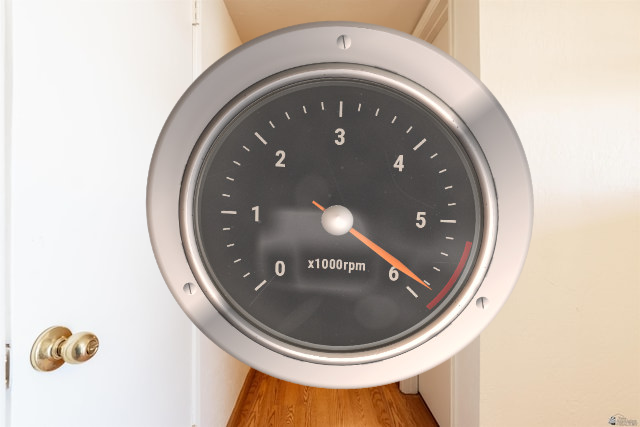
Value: 5800 rpm
